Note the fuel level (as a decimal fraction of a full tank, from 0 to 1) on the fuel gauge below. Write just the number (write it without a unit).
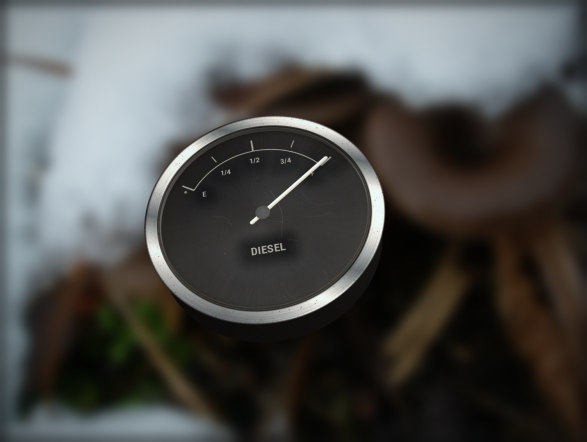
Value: 1
